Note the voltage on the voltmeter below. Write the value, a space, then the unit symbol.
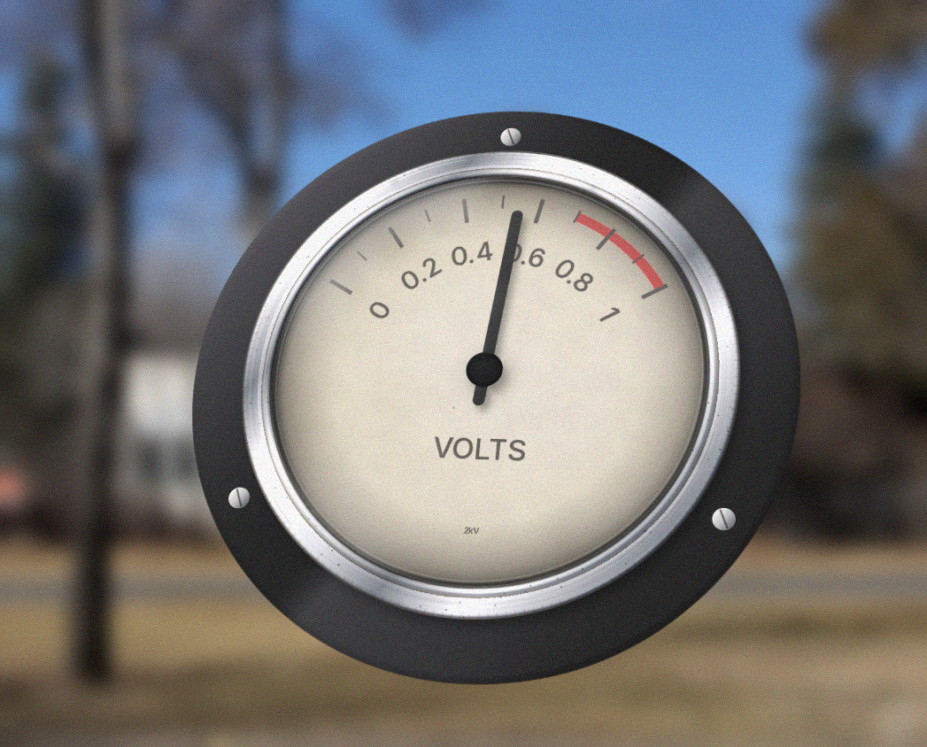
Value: 0.55 V
